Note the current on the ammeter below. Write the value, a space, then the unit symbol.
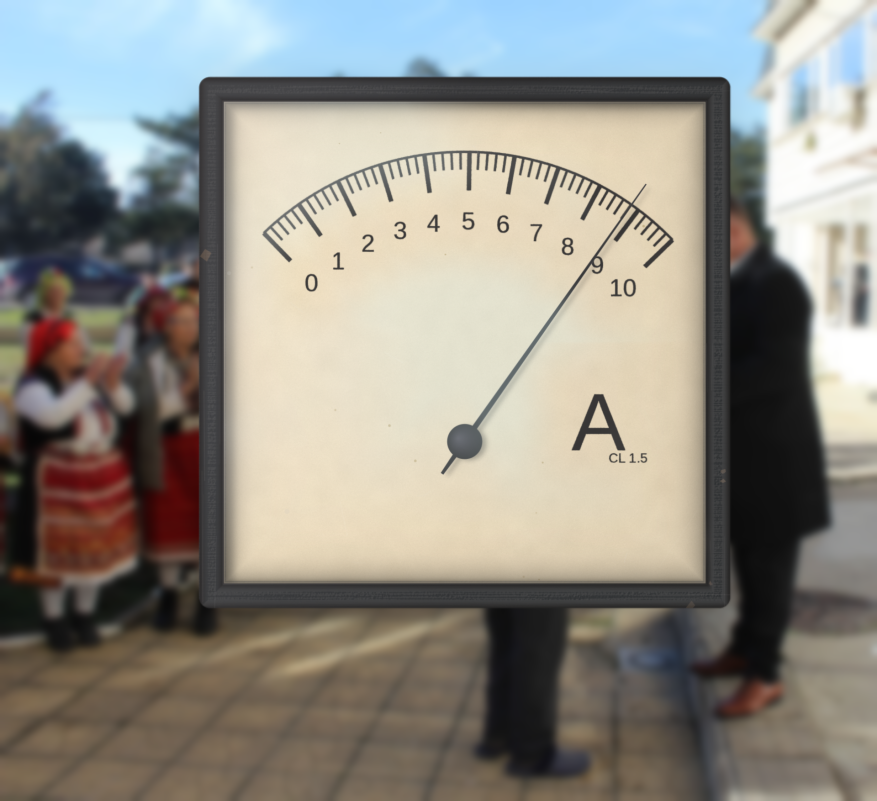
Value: 8.8 A
